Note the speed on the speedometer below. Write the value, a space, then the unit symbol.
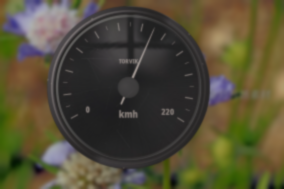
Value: 130 km/h
